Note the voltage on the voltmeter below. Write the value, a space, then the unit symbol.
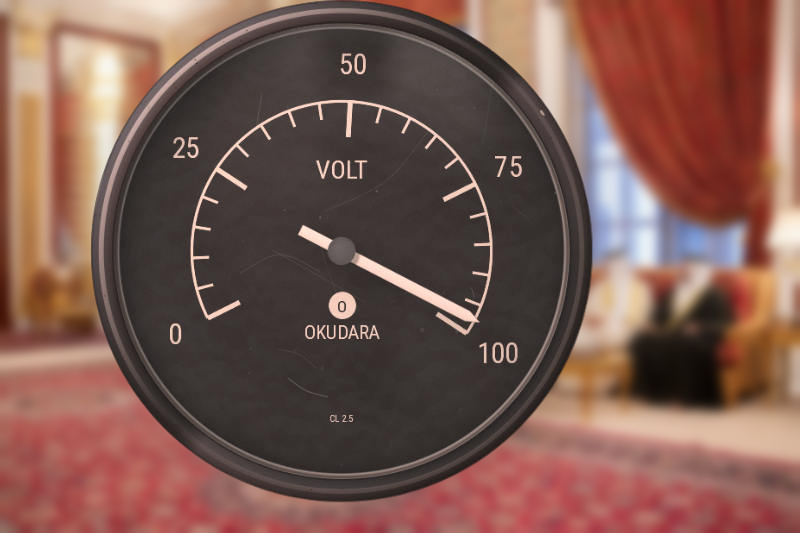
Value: 97.5 V
